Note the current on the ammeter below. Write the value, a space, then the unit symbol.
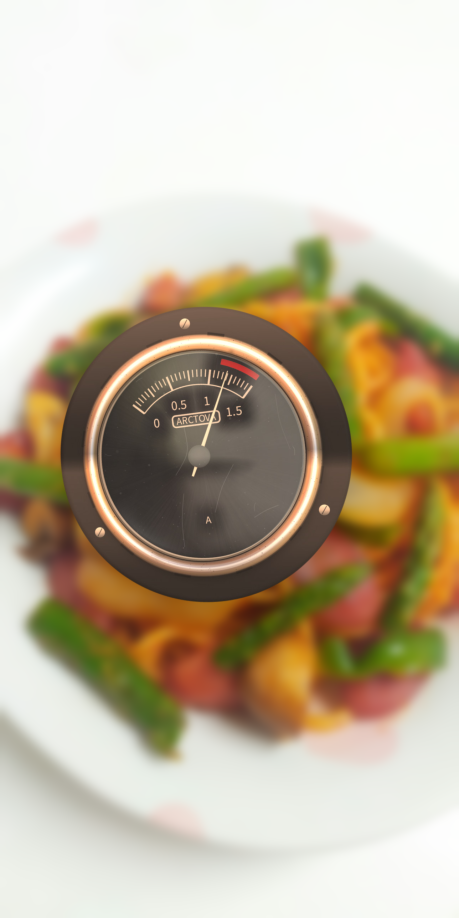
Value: 1.2 A
